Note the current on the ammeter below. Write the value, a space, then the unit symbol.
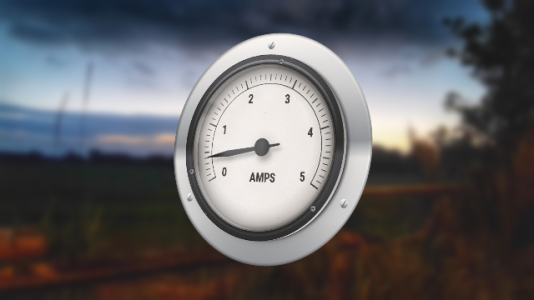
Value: 0.4 A
